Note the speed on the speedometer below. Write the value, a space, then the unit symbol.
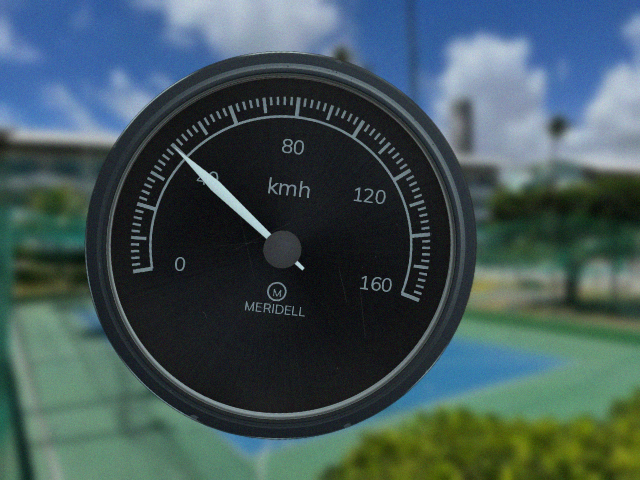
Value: 40 km/h
